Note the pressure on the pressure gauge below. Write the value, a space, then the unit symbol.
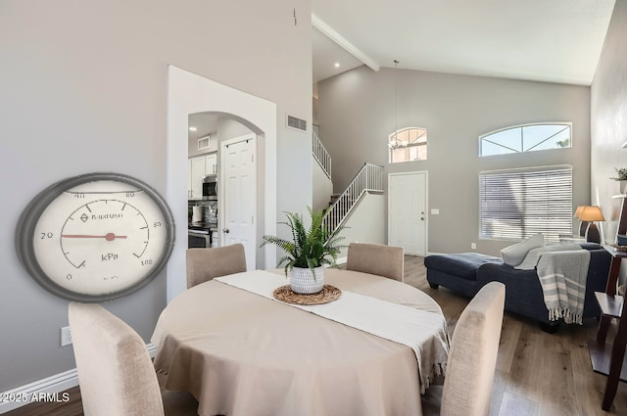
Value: 20 kPa
